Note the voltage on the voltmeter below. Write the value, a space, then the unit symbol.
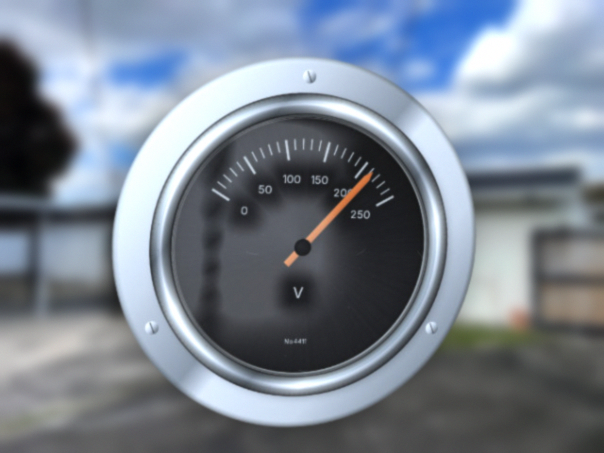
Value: 210 V
